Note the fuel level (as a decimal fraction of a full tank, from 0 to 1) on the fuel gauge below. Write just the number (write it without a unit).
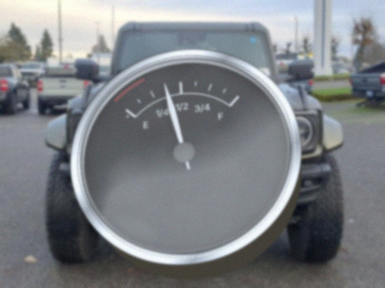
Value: 0.375
